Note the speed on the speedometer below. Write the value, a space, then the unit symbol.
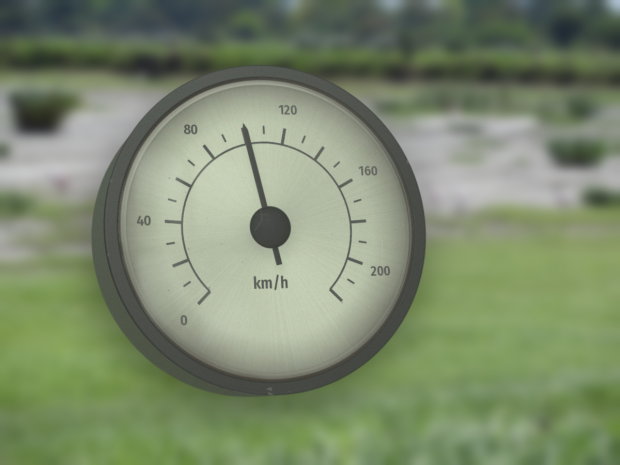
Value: 100 km/h
